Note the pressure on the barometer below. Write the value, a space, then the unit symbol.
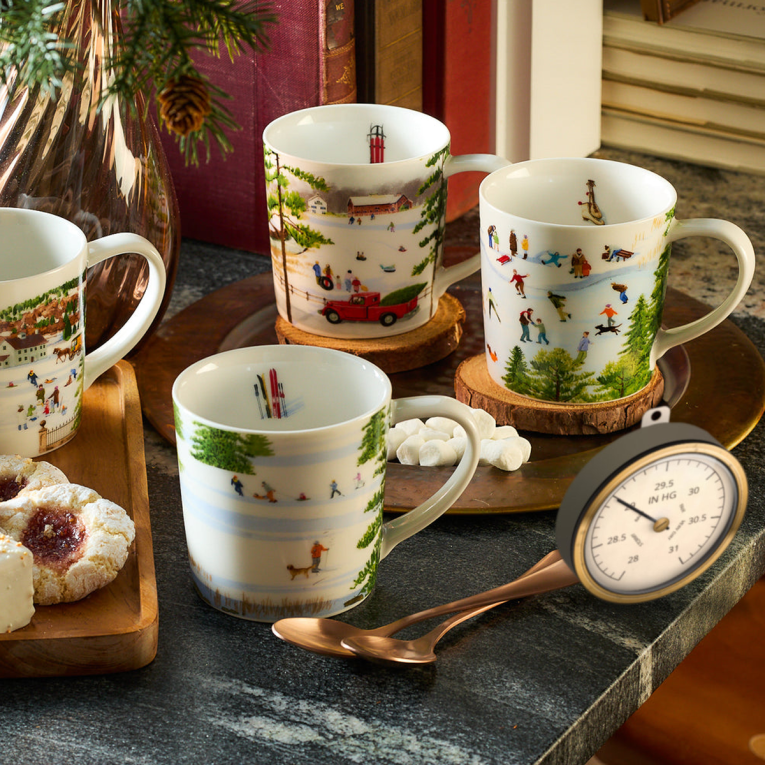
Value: 29 inHg
